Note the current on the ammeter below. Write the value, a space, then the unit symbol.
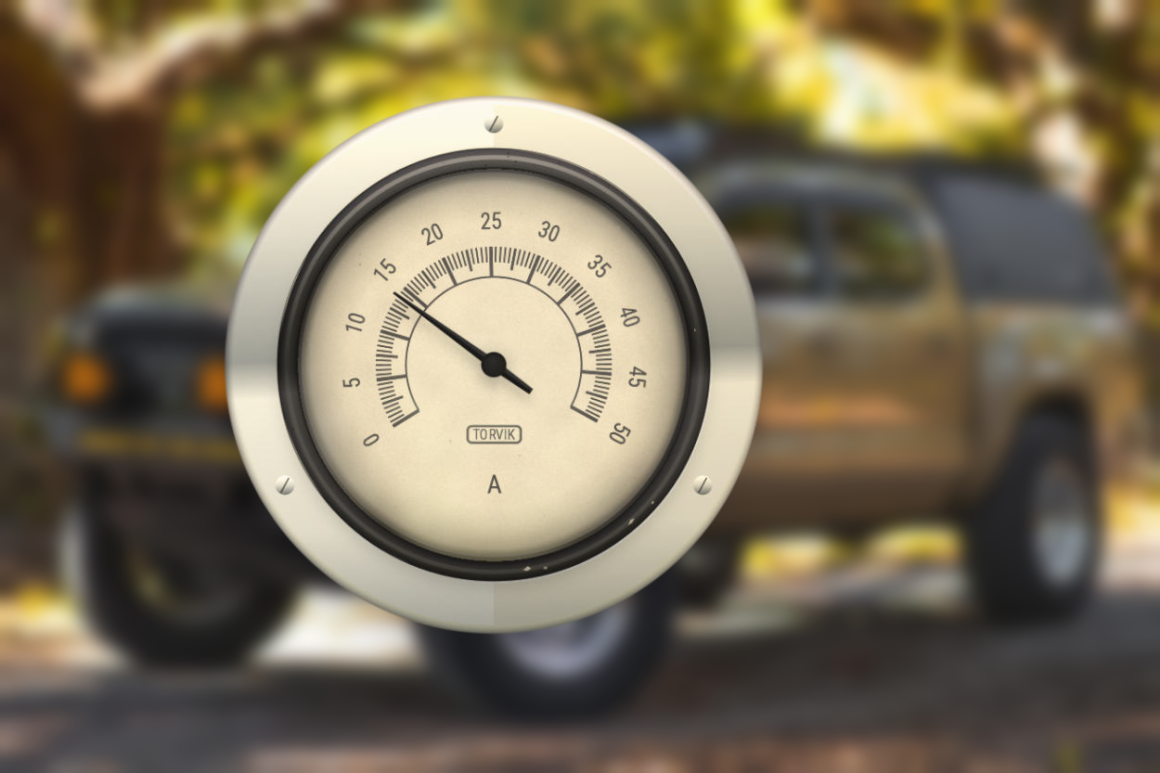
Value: 14 A
